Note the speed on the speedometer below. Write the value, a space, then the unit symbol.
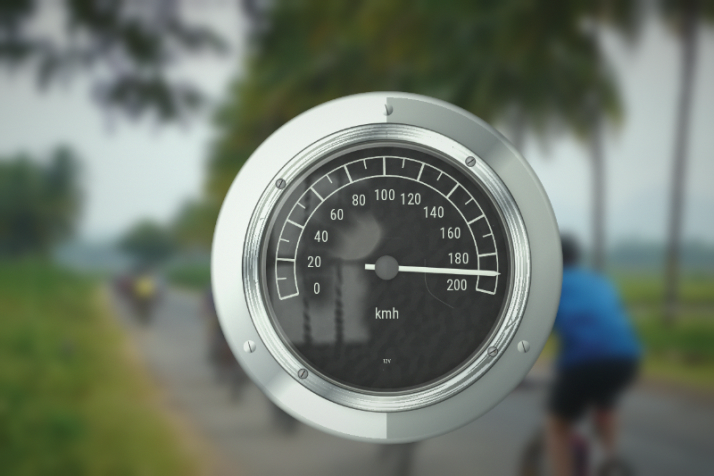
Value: 190 km/h
